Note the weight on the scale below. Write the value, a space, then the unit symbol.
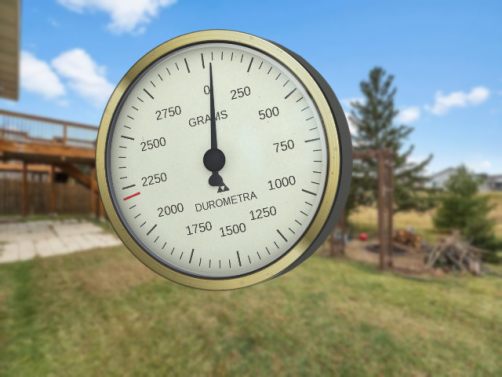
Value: 50 g
